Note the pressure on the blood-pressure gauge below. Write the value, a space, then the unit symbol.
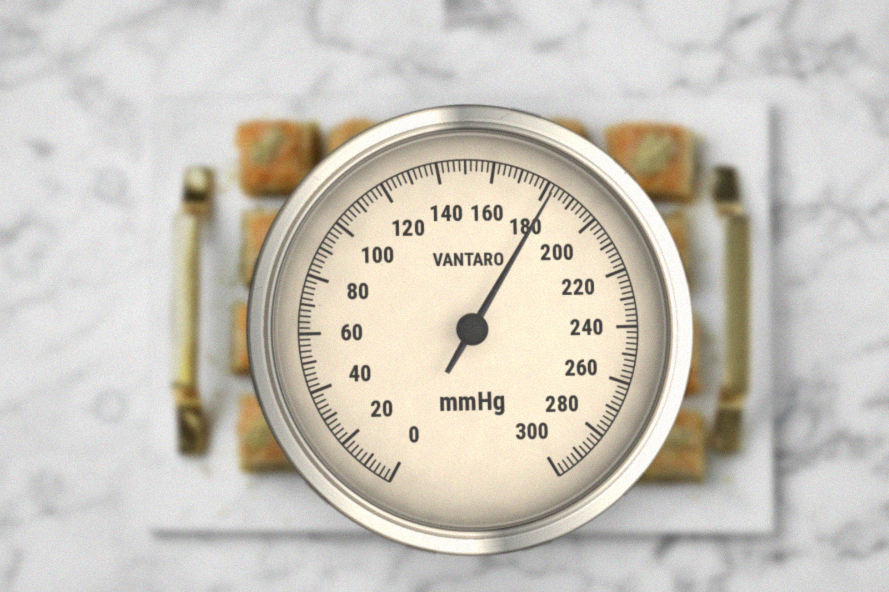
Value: 182 mmHg
